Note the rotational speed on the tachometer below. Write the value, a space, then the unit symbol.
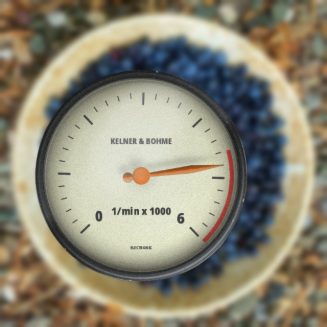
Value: 4800 rpm
